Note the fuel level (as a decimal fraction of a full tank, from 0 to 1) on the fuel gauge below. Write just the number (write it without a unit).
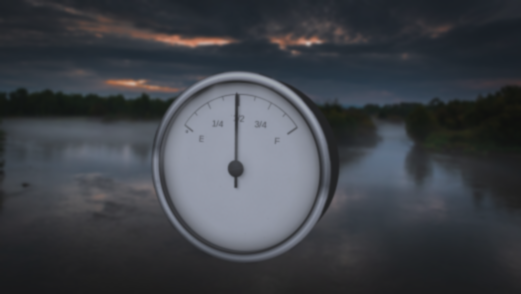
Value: 0.5
